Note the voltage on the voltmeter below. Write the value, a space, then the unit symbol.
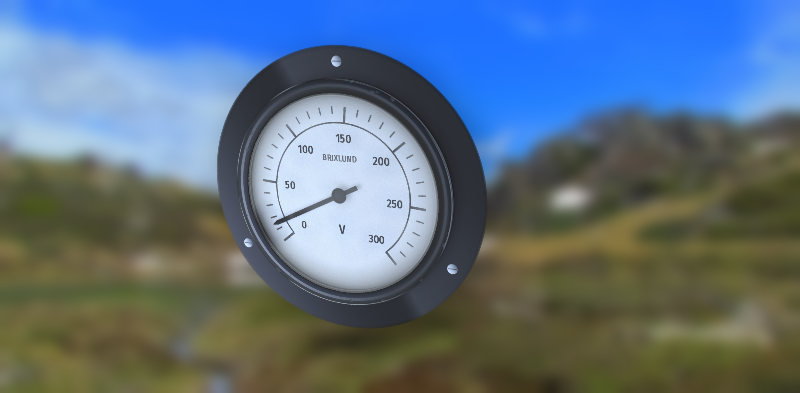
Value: 15 V
